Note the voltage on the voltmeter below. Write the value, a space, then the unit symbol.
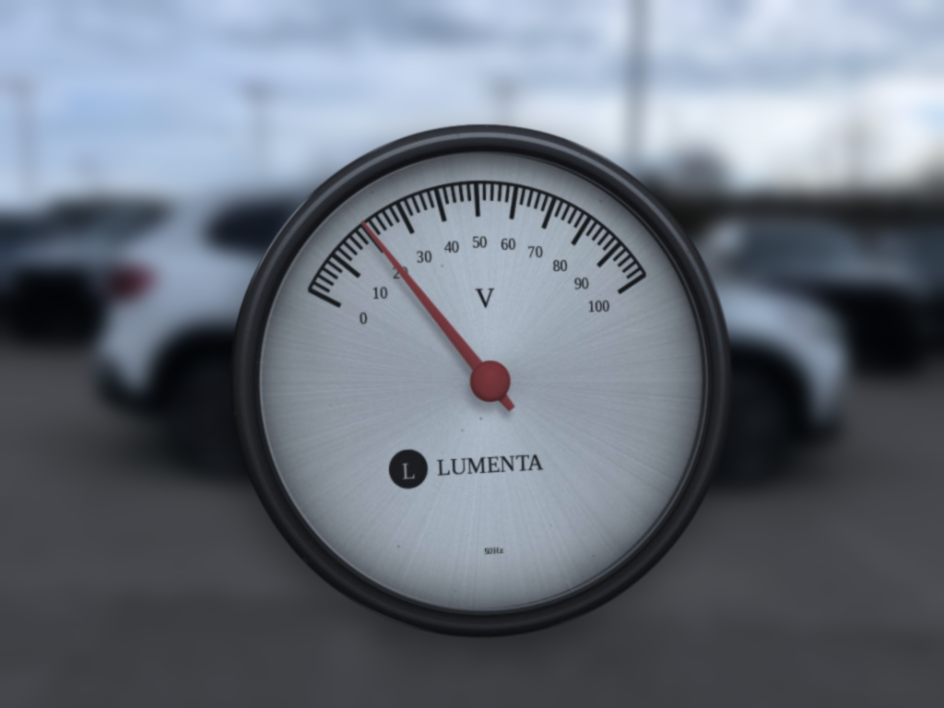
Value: 20 V
